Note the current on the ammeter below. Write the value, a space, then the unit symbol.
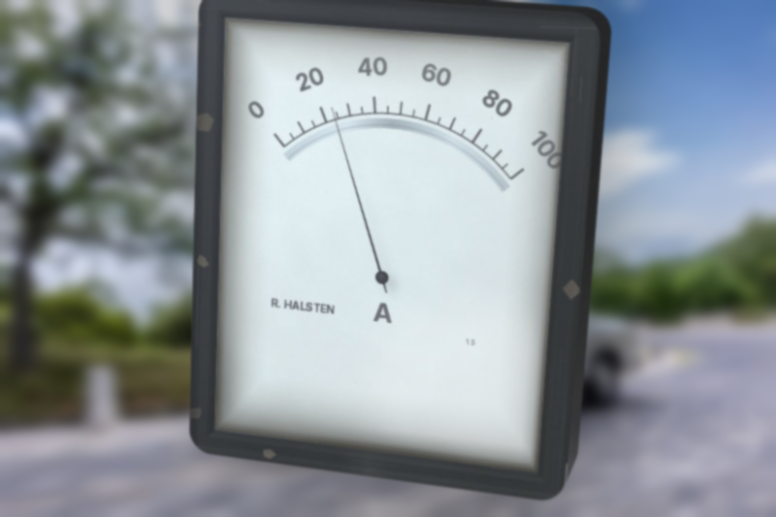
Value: 25 A
